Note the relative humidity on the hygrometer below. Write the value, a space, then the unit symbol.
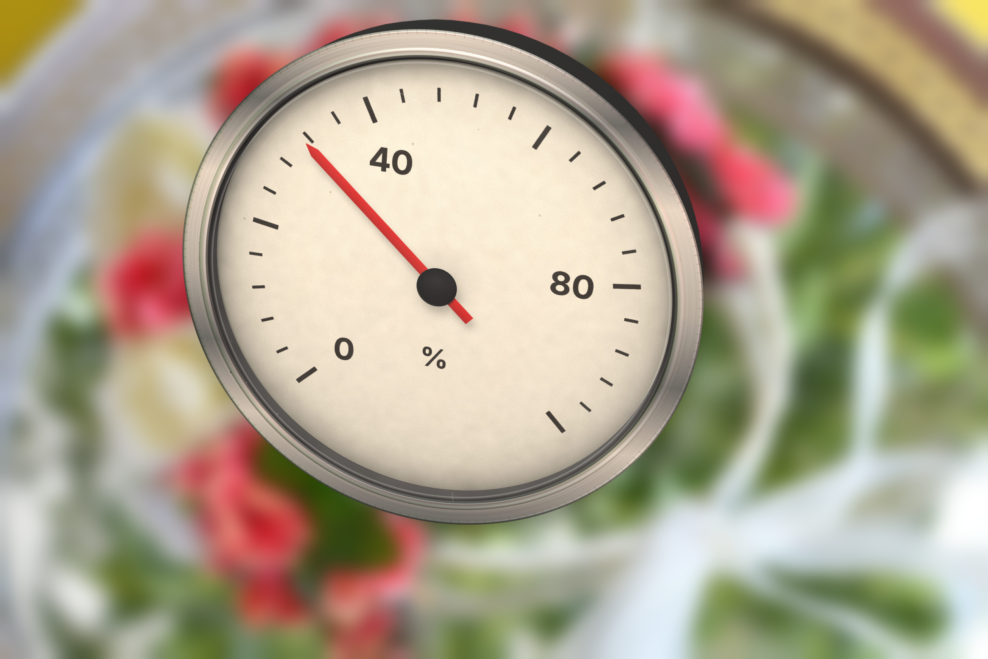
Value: 32 %
